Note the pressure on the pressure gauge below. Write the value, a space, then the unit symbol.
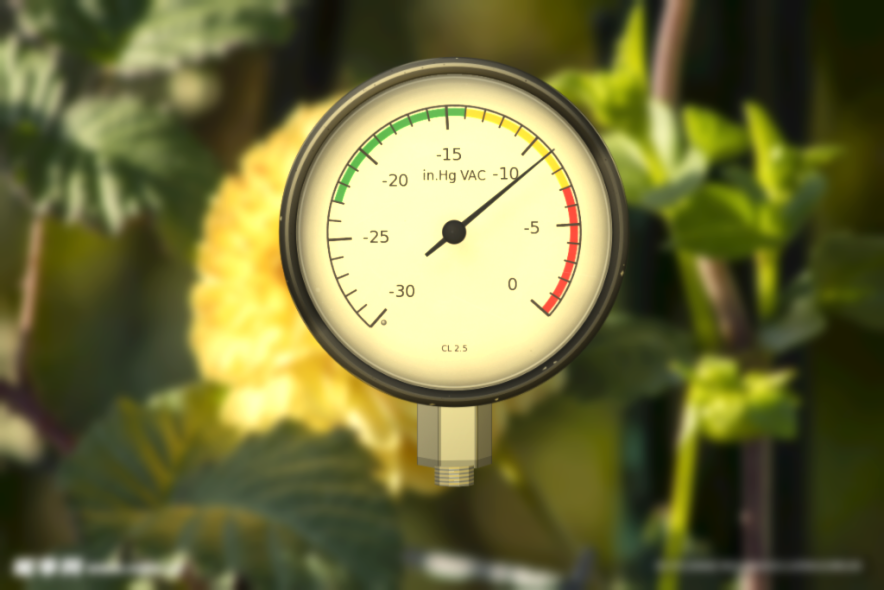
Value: -9 inHg
